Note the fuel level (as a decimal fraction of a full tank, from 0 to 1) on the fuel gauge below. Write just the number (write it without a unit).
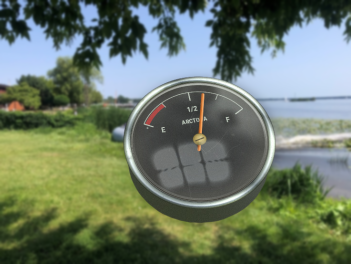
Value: 0.625
